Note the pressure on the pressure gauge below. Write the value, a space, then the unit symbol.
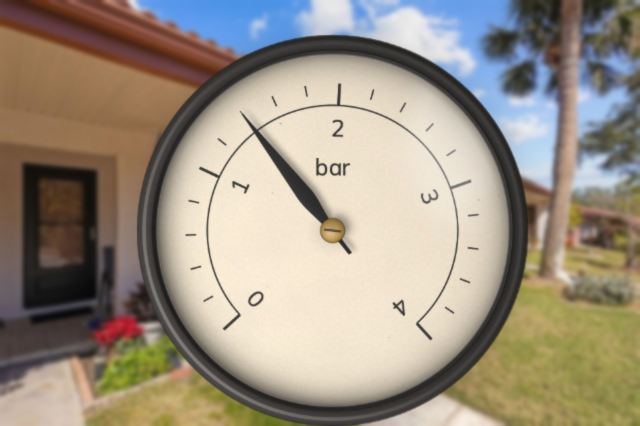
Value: 1.4 bar
